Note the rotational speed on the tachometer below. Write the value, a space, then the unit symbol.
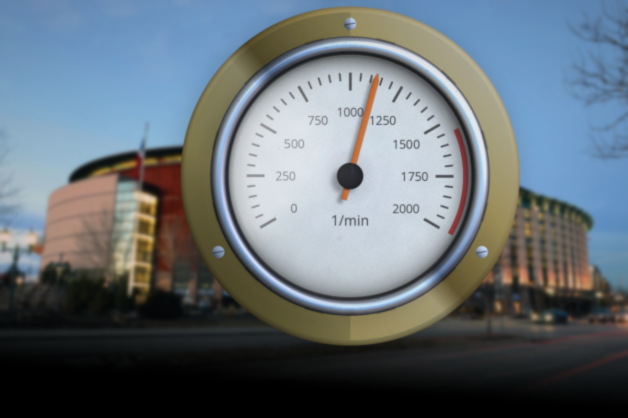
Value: 1125 rpm
